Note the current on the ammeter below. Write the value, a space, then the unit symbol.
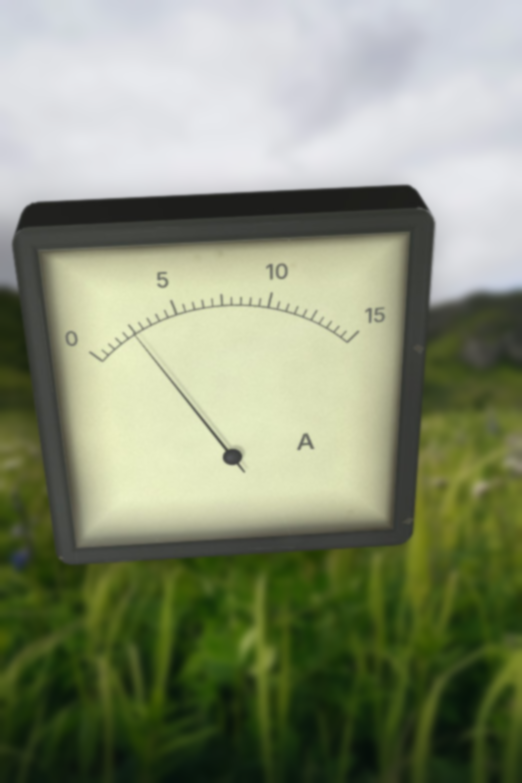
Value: 2.5 A
